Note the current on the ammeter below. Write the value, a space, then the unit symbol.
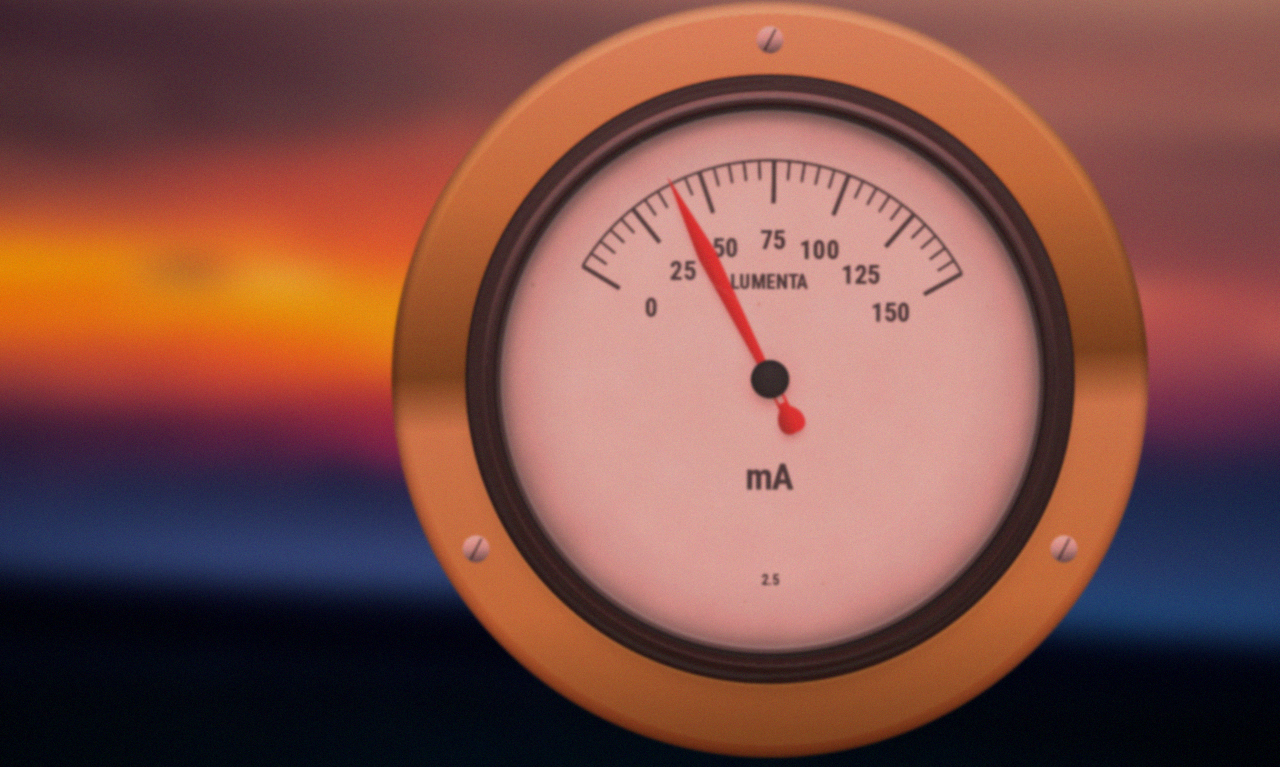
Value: 40 mA
